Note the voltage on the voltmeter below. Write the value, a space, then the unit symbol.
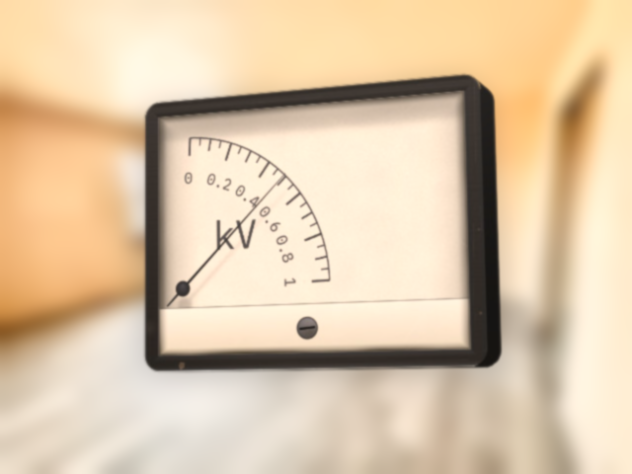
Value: 0.5 kV
